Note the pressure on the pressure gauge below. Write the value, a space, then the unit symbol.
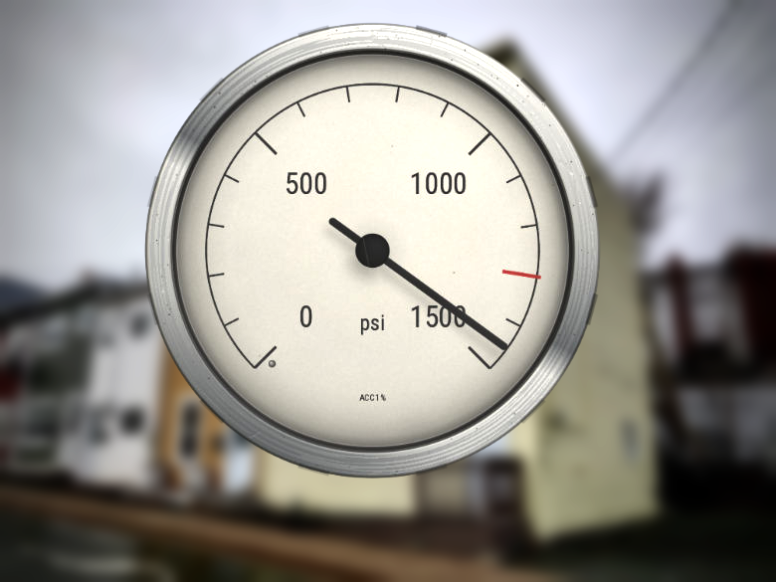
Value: 1450 psi
